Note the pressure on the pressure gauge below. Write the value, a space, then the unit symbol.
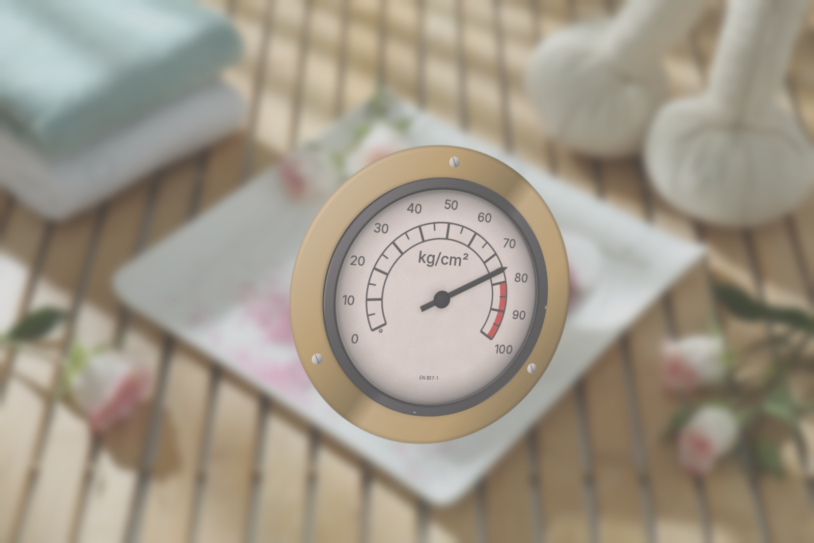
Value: 75 kg/cm²
